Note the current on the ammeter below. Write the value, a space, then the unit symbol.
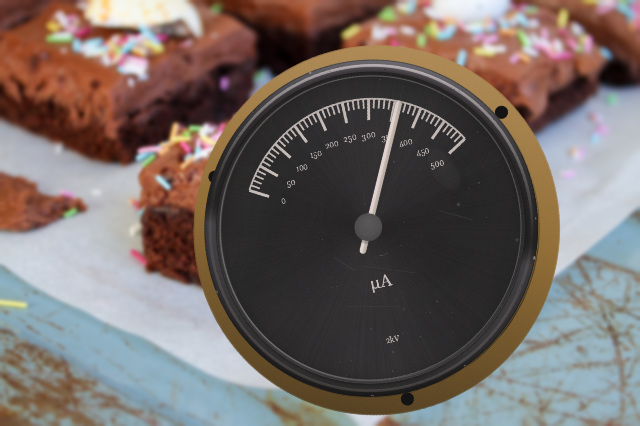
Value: 360 µA
